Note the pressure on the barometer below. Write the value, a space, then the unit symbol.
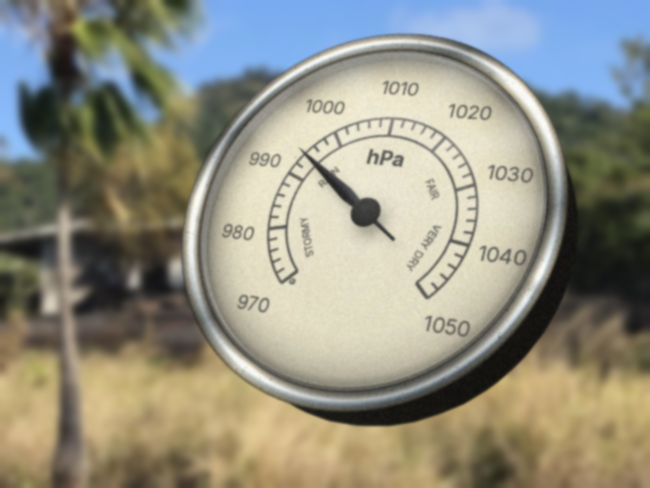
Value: 994 hPa
